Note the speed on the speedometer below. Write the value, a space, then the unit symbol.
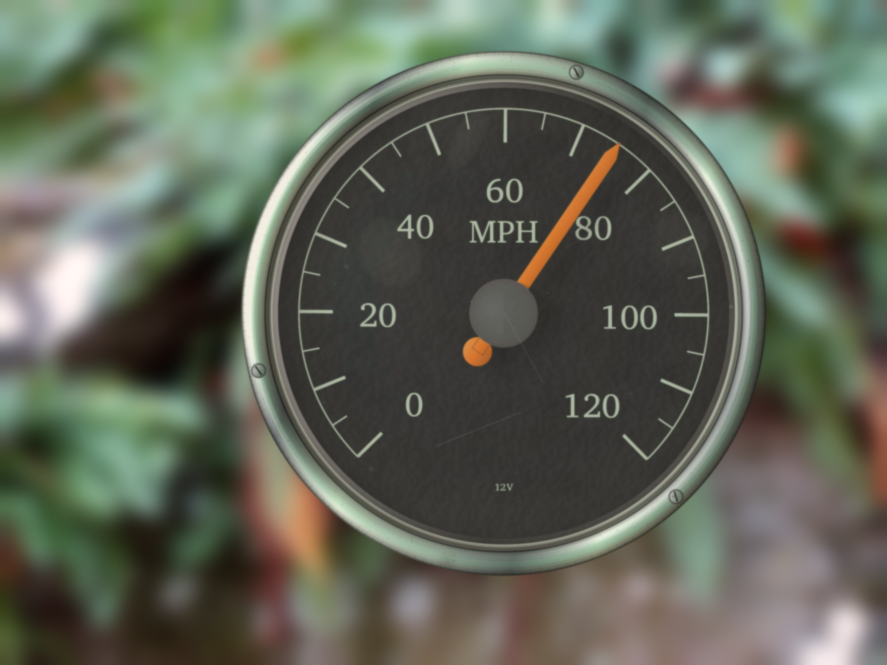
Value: 75 mph
